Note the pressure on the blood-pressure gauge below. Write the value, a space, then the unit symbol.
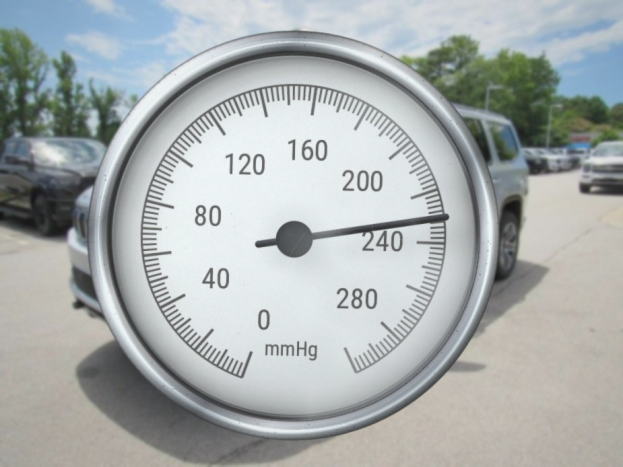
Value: 230 mmHg
